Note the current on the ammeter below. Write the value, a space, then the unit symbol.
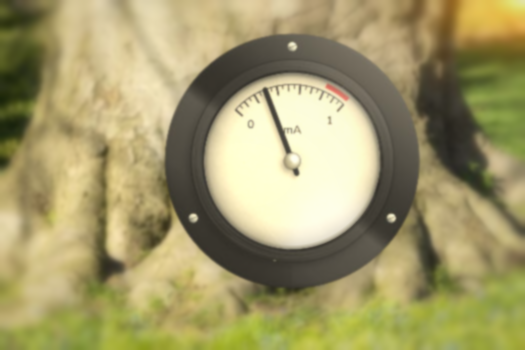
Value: 0.3 mA
